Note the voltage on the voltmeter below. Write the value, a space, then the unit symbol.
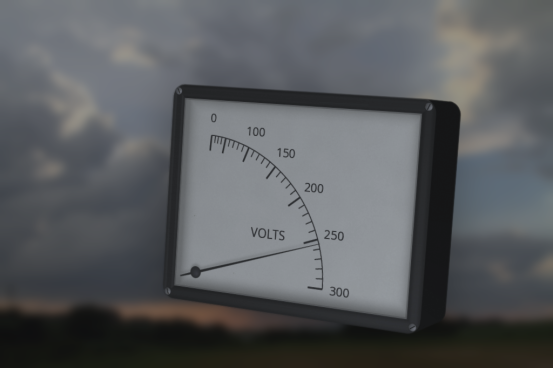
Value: 255 V
